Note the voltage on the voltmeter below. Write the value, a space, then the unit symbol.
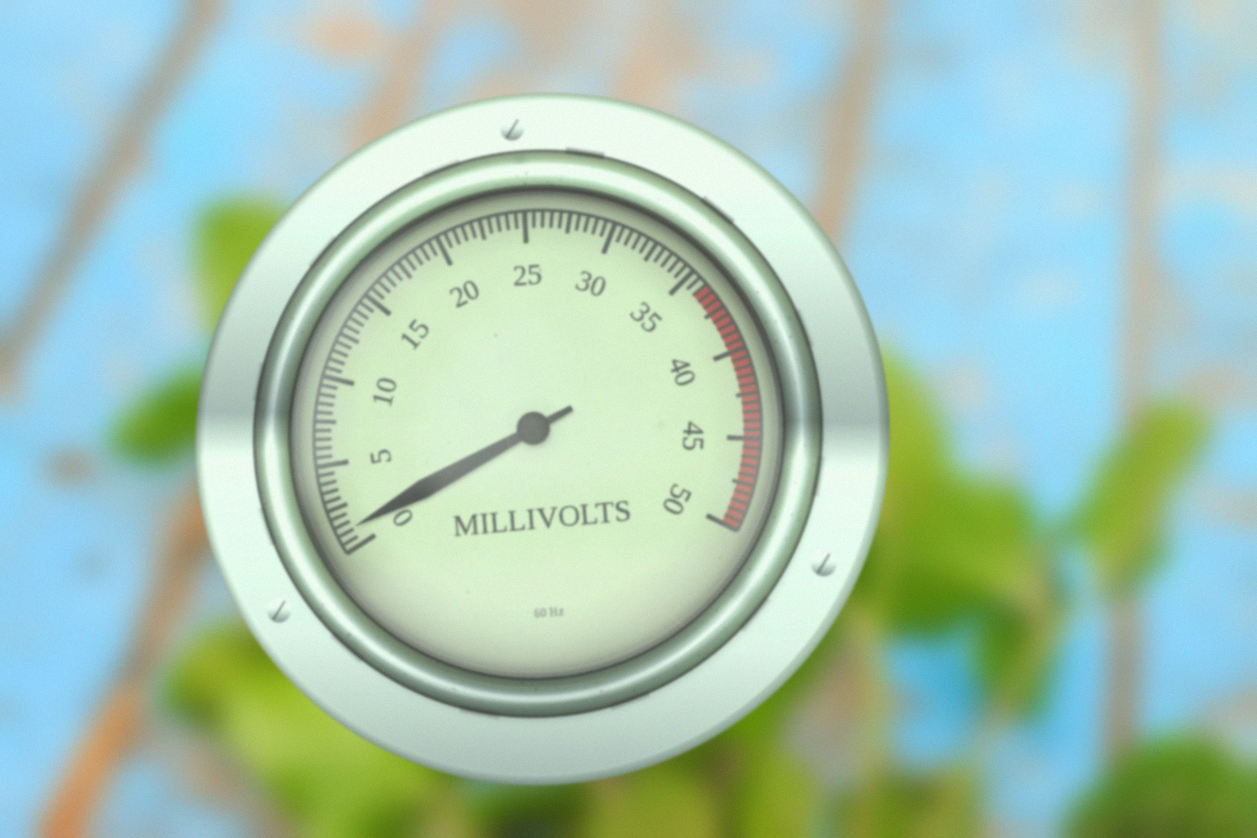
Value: 1 mV
